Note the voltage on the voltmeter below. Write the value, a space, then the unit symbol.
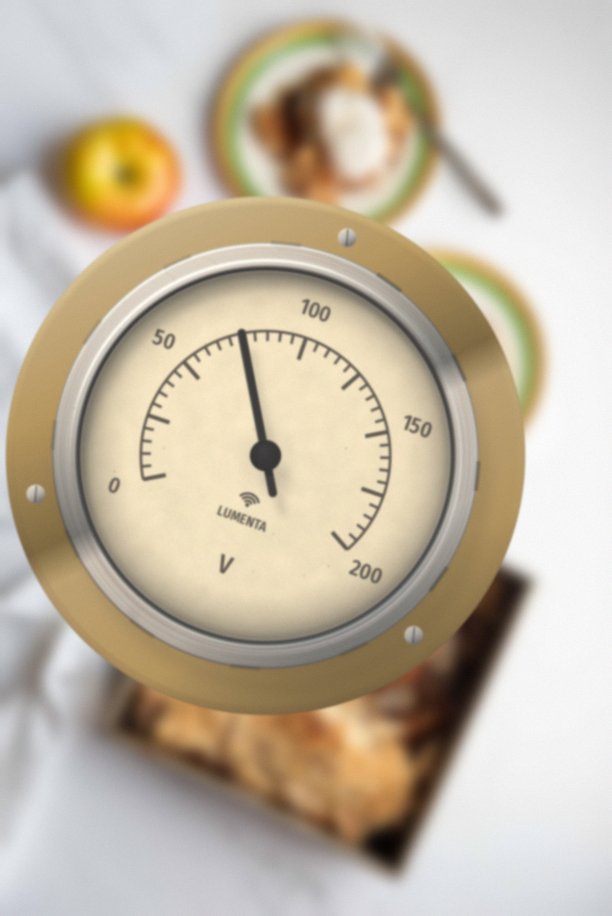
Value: 75 V
